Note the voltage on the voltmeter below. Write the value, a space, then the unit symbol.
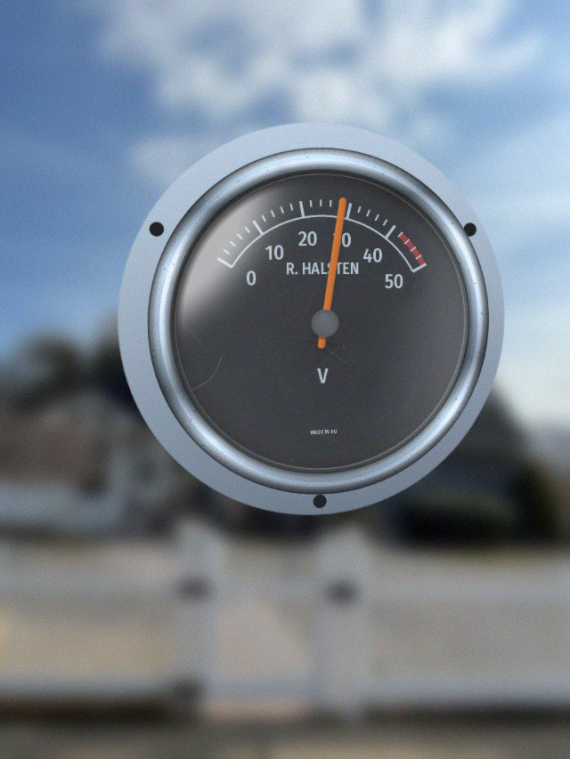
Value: 28 V
